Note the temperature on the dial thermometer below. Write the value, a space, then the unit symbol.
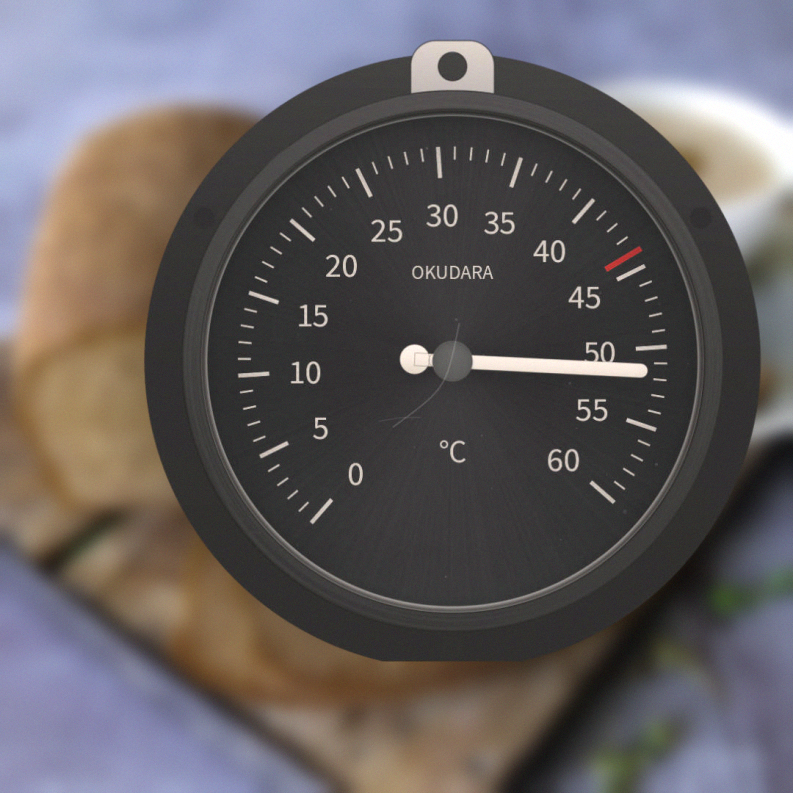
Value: 51.5 °C
